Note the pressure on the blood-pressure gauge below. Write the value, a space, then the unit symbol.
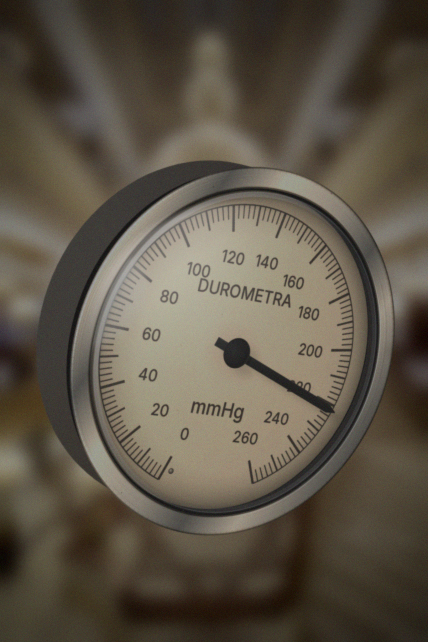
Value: 222 mmHg
